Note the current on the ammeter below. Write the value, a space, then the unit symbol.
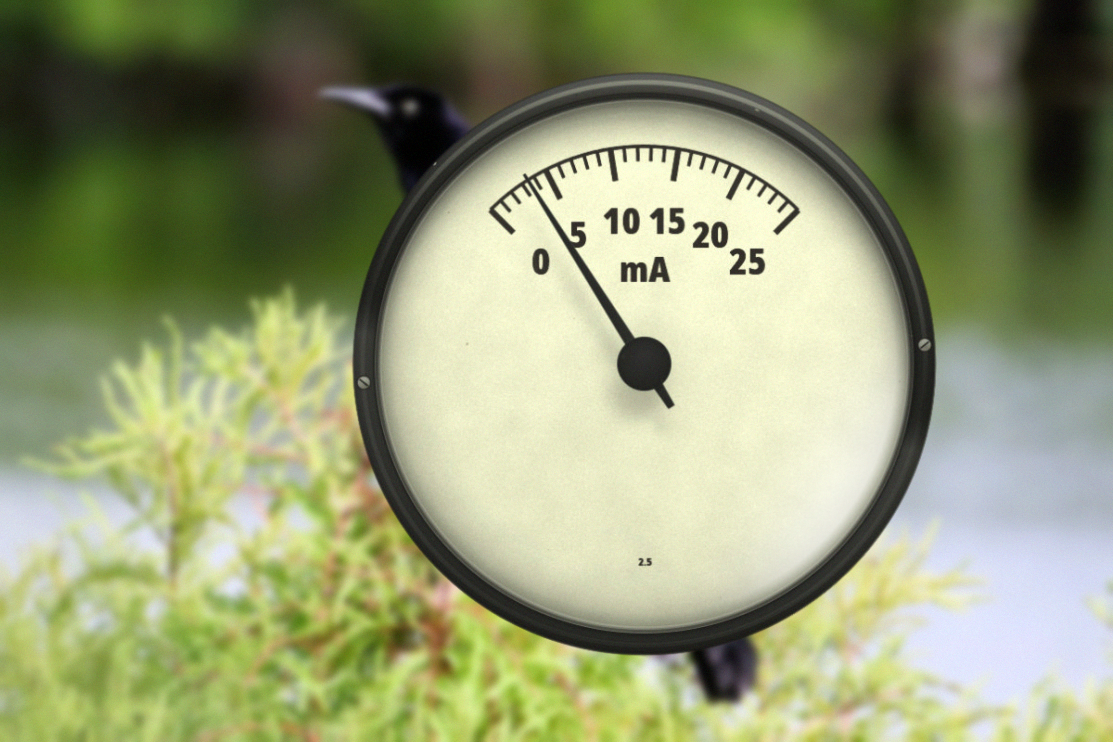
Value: 3.5 mA
